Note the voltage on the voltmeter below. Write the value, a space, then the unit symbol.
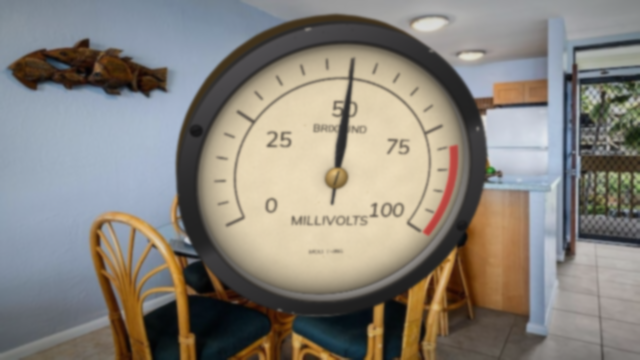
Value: 50 mV
